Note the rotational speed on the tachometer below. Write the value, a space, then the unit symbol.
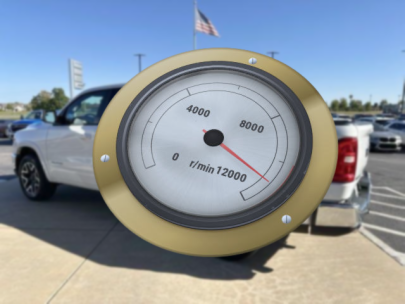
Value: 11000 rpm
